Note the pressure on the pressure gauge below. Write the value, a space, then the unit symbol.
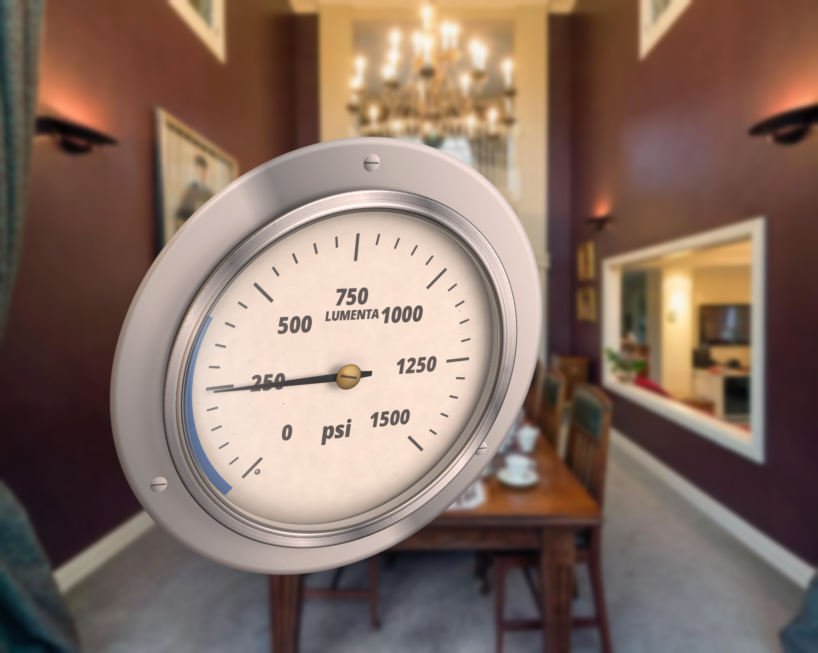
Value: 250 psi
